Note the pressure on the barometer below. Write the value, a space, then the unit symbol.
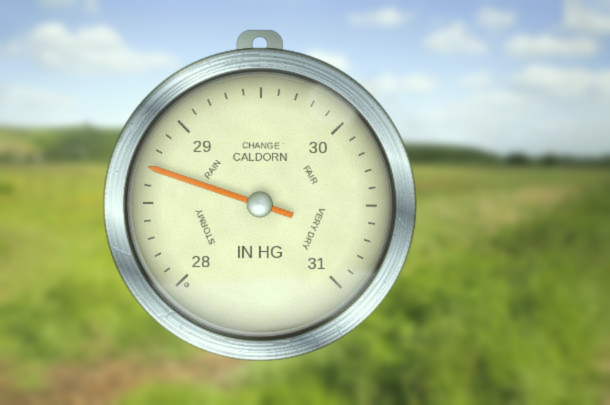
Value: 28.7 inHg
